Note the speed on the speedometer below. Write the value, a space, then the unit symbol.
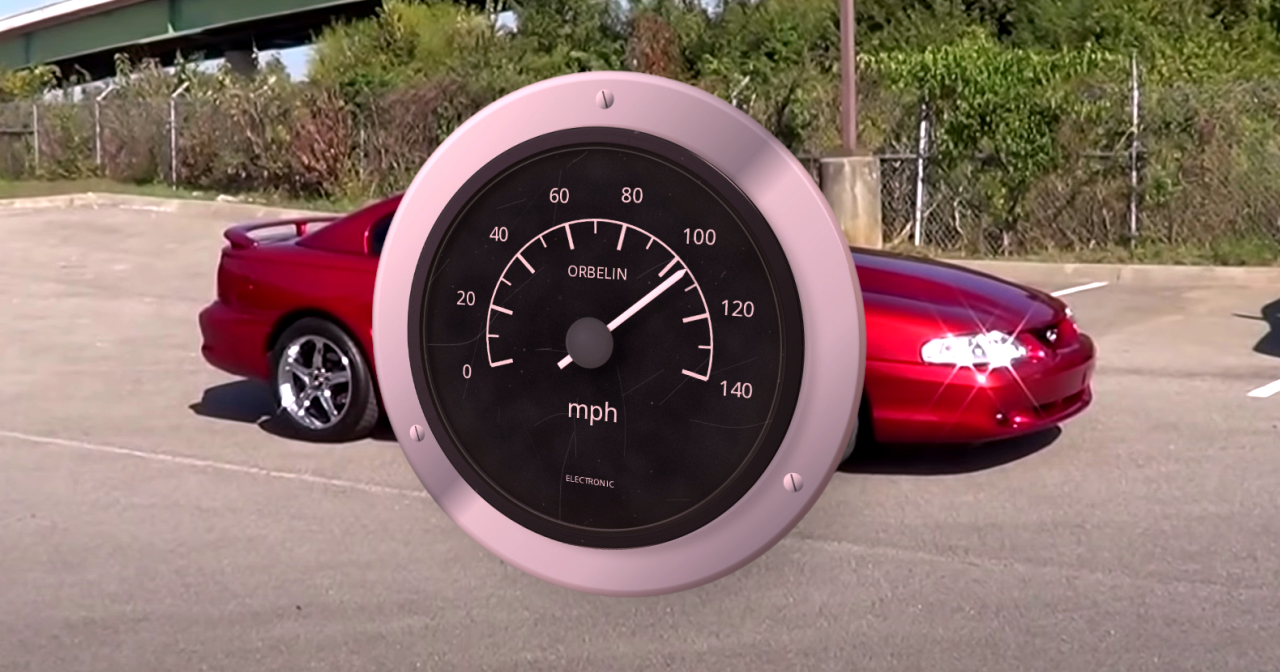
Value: 105 mph
